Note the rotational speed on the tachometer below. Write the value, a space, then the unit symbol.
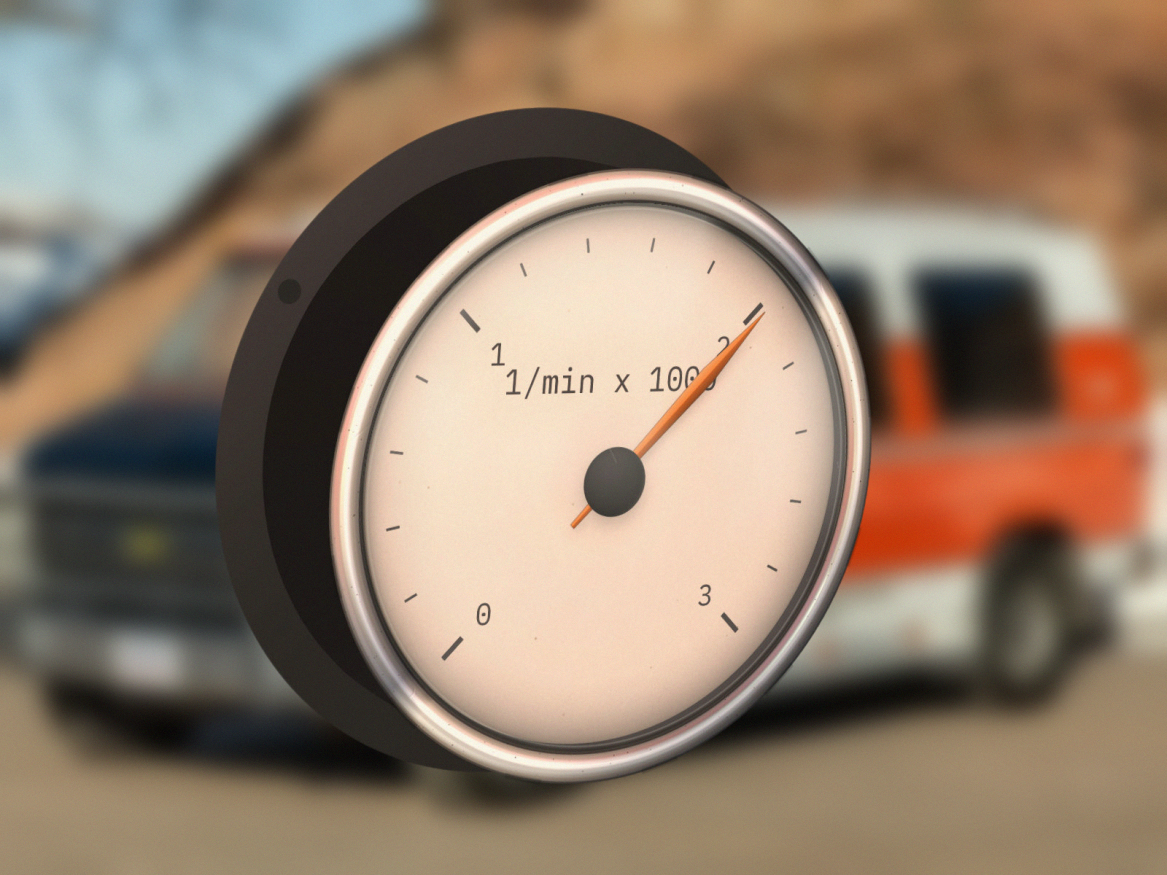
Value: 2000 rpm
